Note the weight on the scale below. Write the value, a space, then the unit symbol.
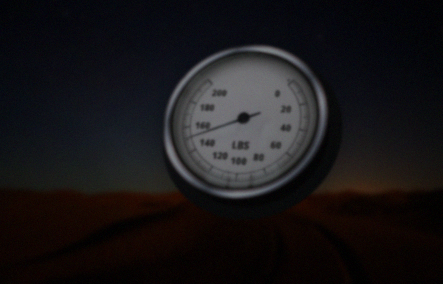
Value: 150 lb
